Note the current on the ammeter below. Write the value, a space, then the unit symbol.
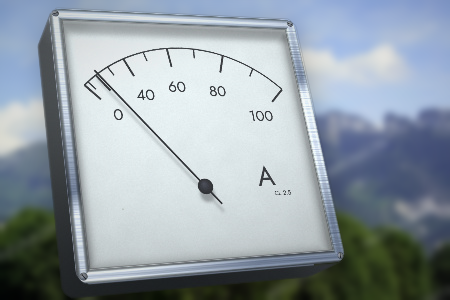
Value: 20 A
